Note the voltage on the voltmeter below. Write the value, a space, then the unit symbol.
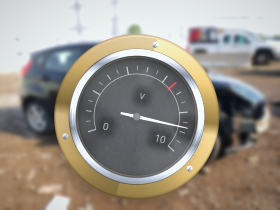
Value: 8.75 V
